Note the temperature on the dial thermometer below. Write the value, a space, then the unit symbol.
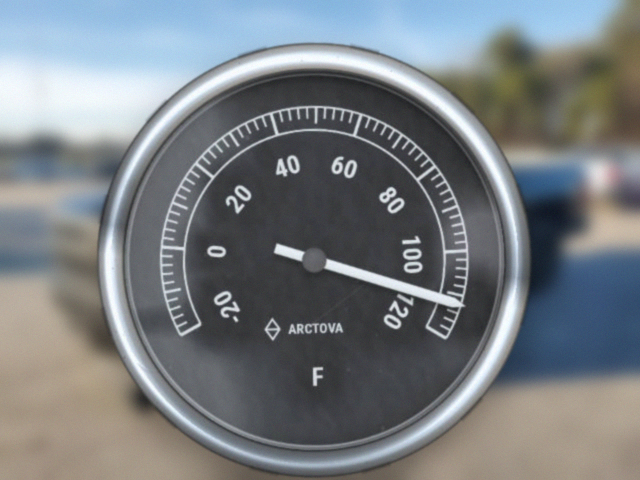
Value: 112 °F
